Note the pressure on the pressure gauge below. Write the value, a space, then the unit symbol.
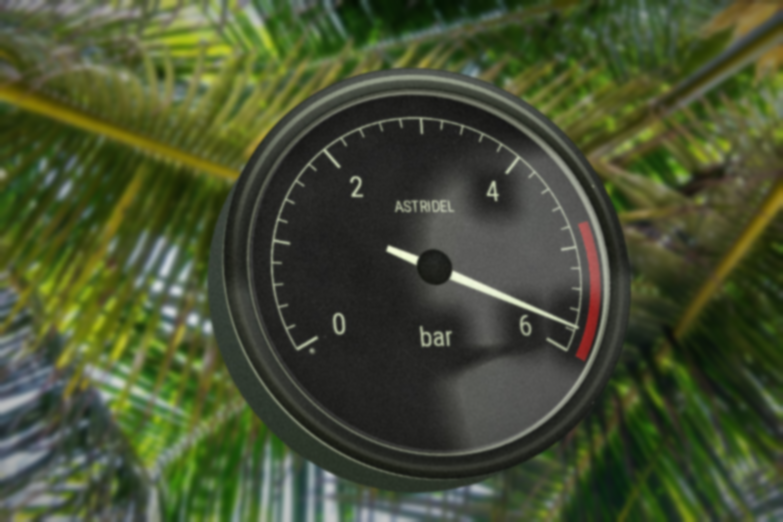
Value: 5.8 bar
